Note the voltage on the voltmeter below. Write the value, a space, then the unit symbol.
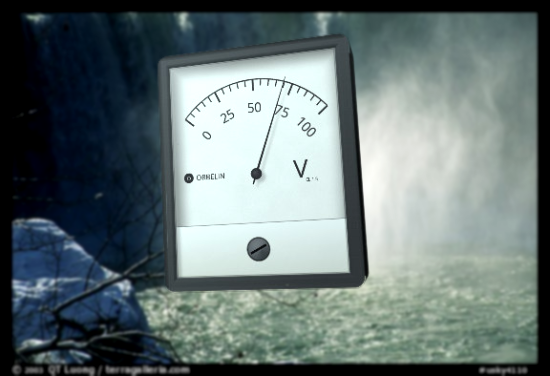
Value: 70 V
